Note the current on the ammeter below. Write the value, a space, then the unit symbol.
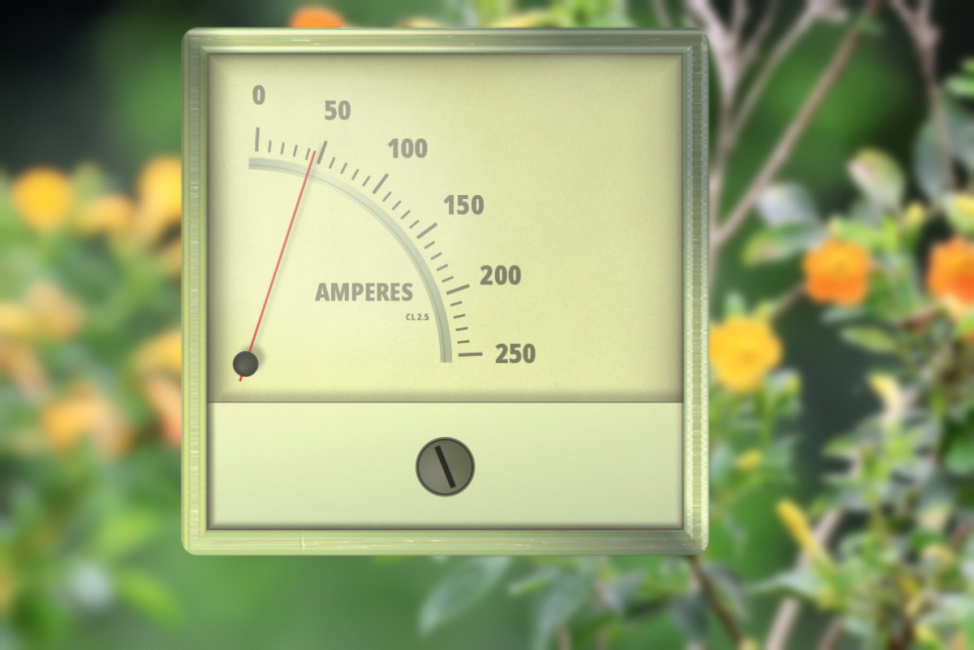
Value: 45 A
